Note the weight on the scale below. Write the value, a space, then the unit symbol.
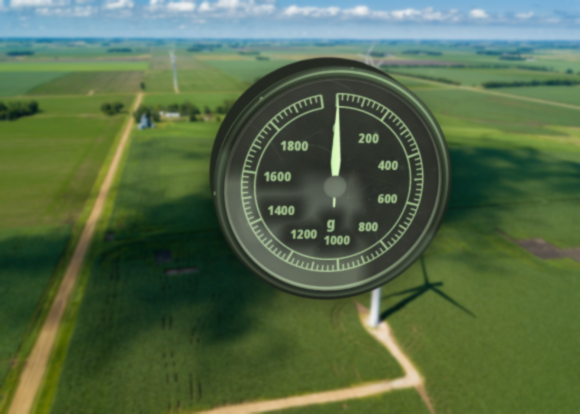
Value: 0 g
